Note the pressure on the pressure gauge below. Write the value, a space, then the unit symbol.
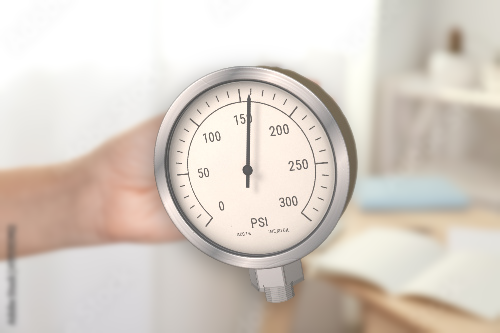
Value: 160 psi
